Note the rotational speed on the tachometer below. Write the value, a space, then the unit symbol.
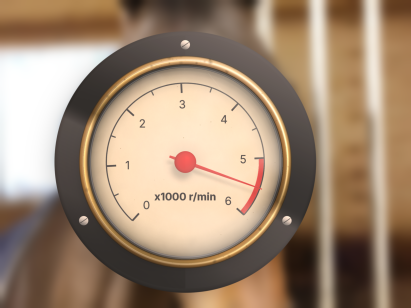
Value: 5500 rpm
